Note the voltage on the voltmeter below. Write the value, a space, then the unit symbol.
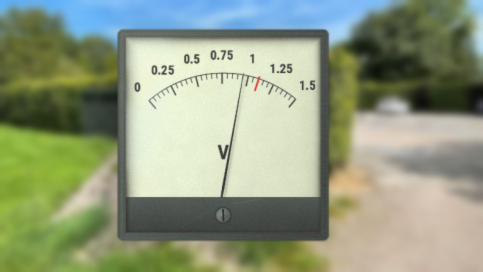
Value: 0.95 V
